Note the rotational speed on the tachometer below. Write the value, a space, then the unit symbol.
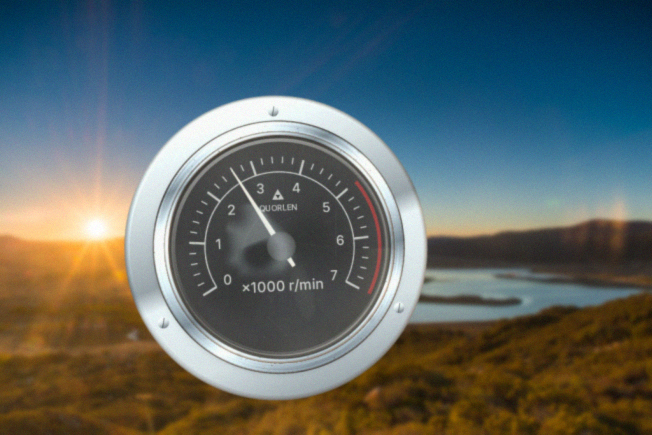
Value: 2600 rpm
